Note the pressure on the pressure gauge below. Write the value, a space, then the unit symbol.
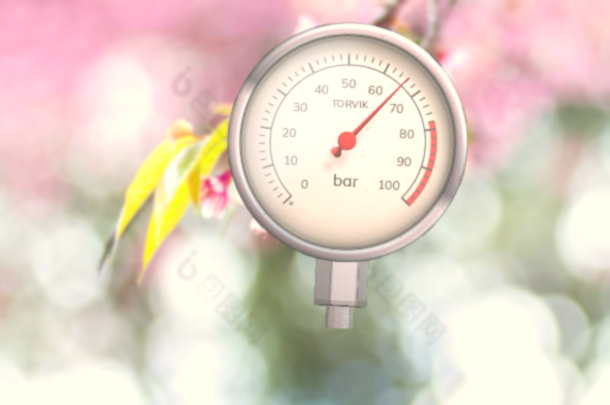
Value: 66 bar
